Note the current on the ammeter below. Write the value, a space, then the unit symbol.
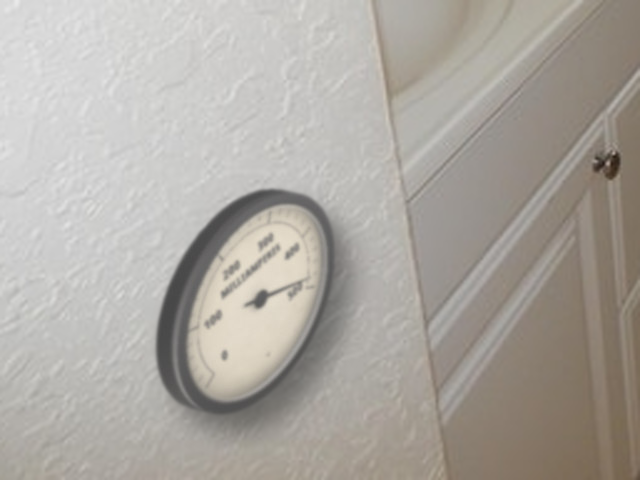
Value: 480 mA
